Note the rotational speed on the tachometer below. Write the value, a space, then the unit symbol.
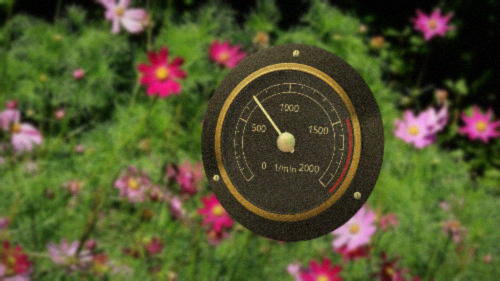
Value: 700 rpm
